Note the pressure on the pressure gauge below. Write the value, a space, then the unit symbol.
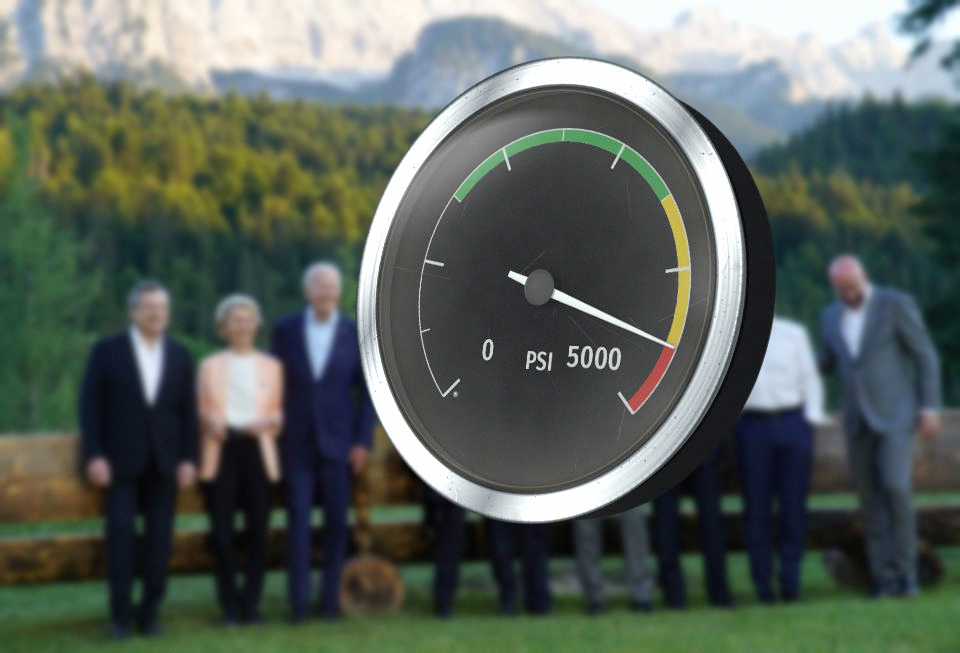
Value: 4500 psi
